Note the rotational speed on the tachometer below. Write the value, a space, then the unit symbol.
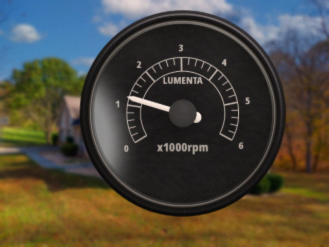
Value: 1200 rpm
